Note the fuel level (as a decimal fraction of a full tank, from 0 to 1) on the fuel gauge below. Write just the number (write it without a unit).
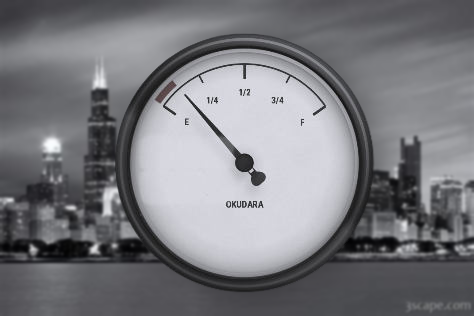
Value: 0.125
